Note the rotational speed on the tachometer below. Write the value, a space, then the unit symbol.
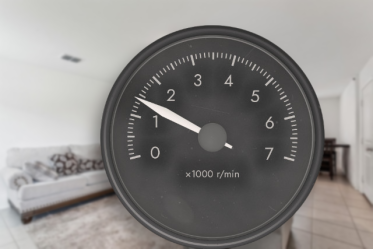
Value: 1400 rpm
